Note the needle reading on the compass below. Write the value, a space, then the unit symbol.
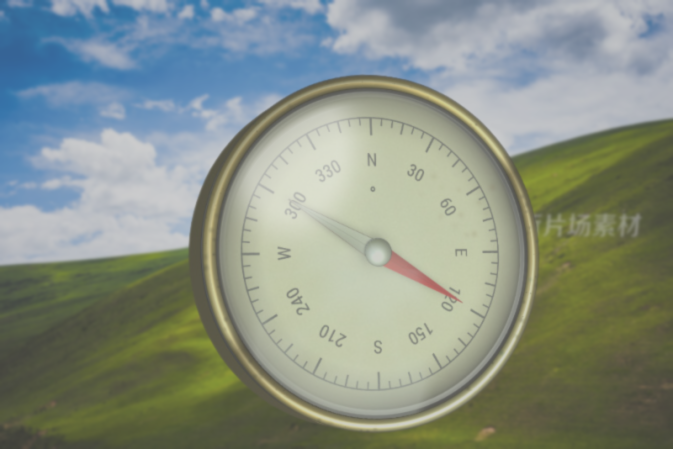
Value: 120 °
